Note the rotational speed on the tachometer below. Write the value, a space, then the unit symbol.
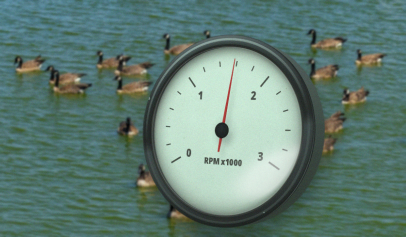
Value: 1600 rpm
